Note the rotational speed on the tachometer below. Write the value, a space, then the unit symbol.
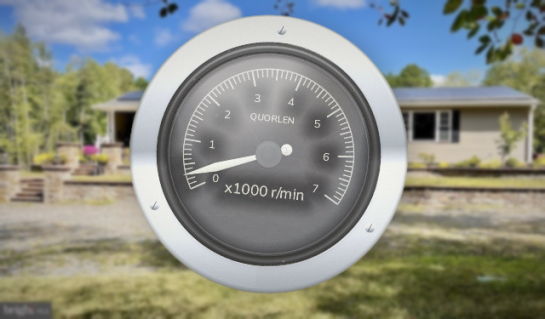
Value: 300 rpm
